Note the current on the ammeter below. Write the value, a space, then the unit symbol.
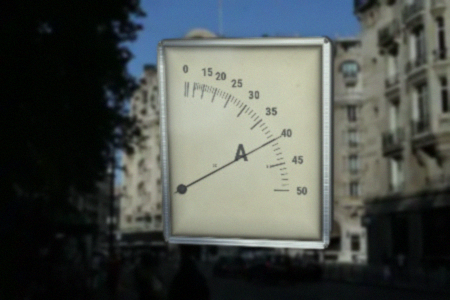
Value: 40 A
